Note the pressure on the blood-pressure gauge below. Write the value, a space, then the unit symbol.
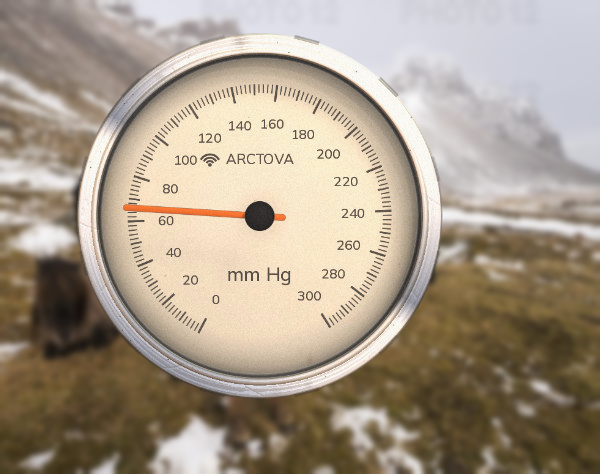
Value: 66 mmHg
